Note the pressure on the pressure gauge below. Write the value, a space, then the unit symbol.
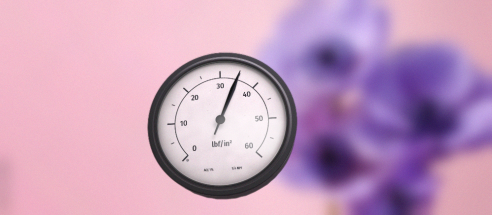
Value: 35 psi
